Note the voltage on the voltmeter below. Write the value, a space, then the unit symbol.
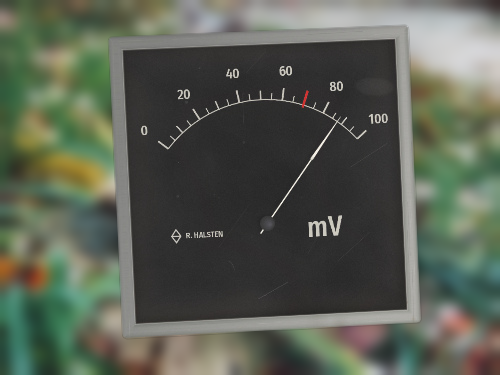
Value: 87.5 mV
